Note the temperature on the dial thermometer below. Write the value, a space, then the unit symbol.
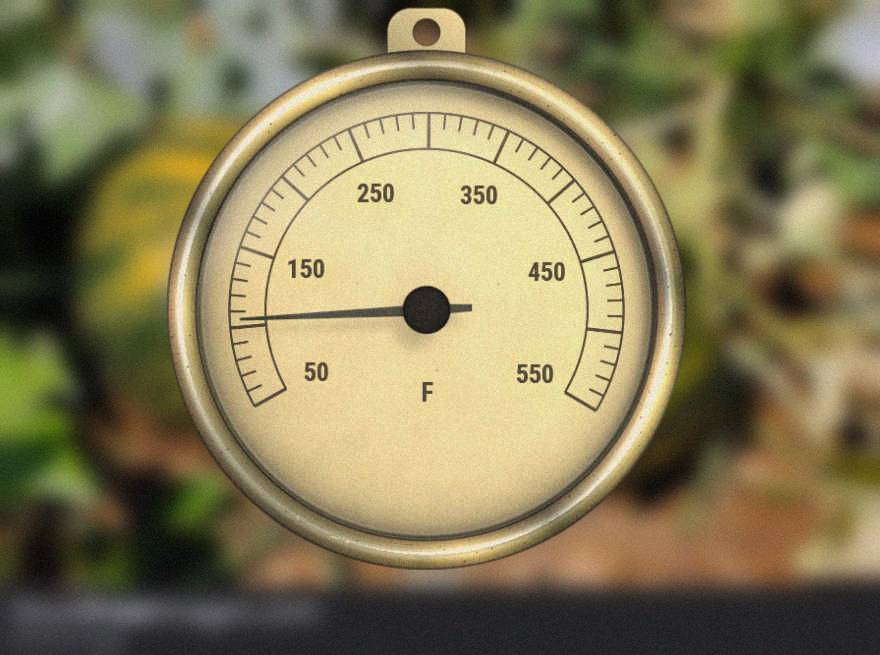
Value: 105 °F
